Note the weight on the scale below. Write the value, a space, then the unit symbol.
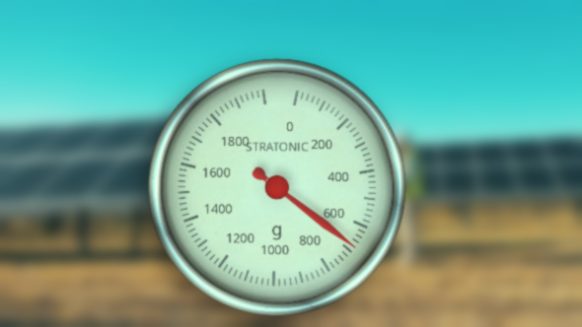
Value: 680 g
